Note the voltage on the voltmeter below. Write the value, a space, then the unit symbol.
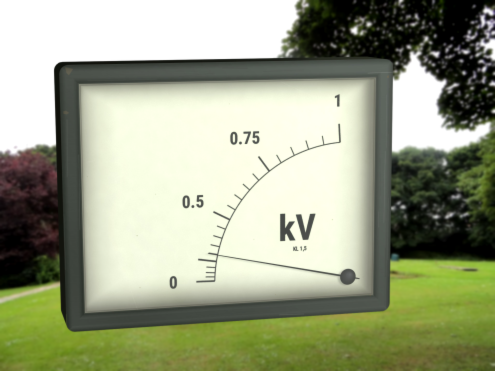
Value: 0.3 kV
